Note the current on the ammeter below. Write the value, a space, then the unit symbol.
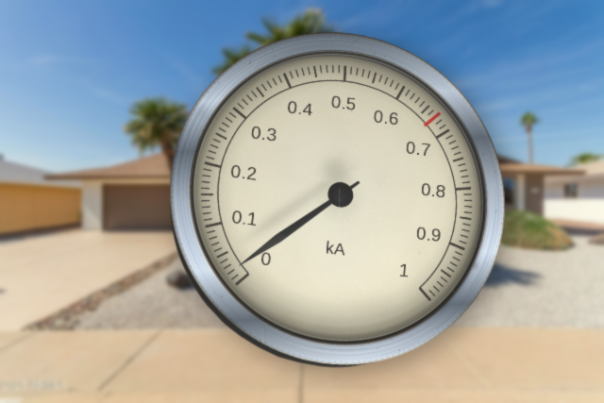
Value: 0.02 kA
